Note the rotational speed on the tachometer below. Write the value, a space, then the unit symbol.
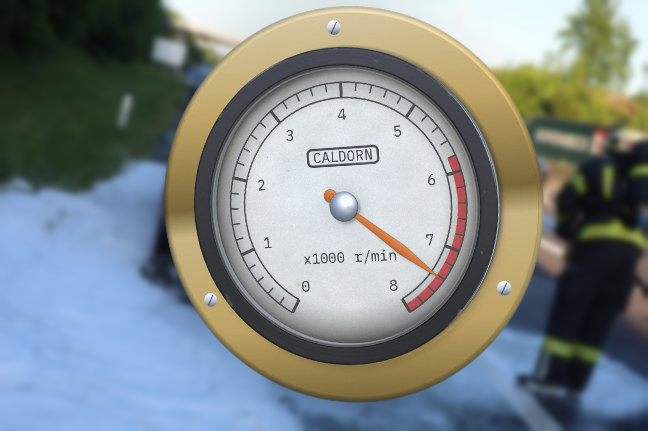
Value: 7400 rpm
